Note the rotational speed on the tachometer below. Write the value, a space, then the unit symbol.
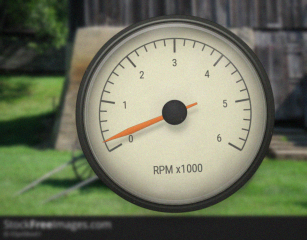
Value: 200 rpm
